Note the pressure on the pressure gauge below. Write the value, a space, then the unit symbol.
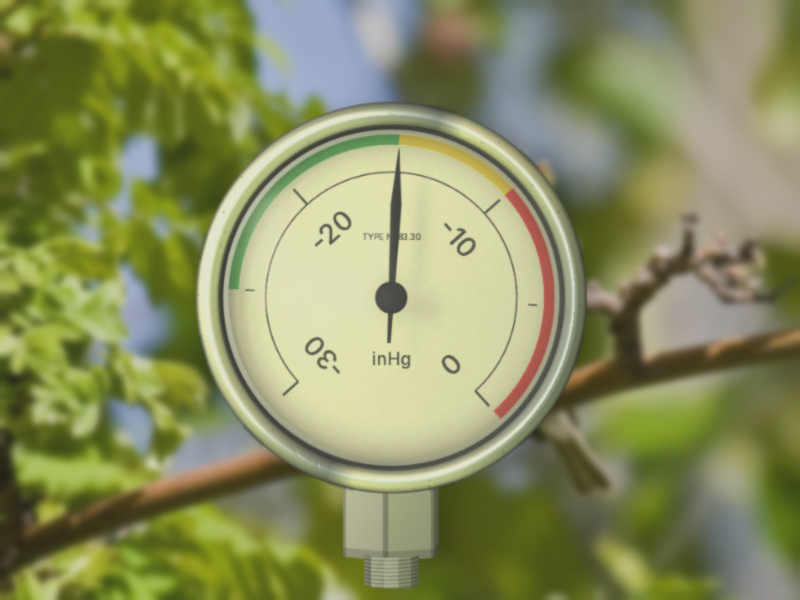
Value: -15 inHg
